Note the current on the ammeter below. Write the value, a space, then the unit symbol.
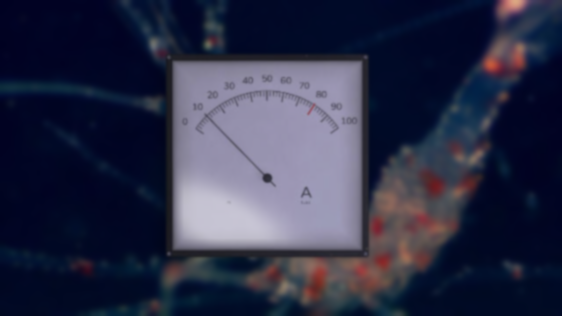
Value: 10 A
